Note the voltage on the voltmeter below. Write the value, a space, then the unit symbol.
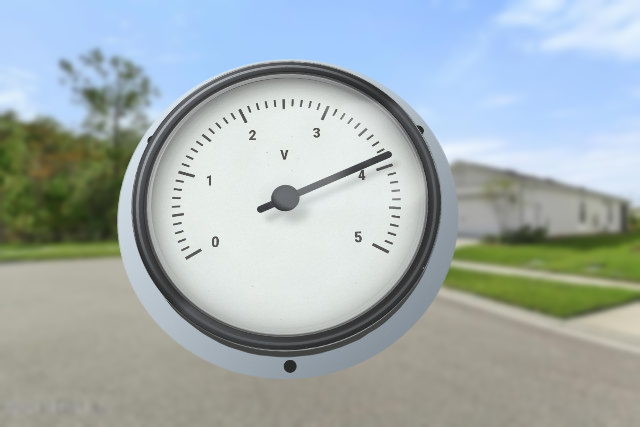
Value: 3.9 V
